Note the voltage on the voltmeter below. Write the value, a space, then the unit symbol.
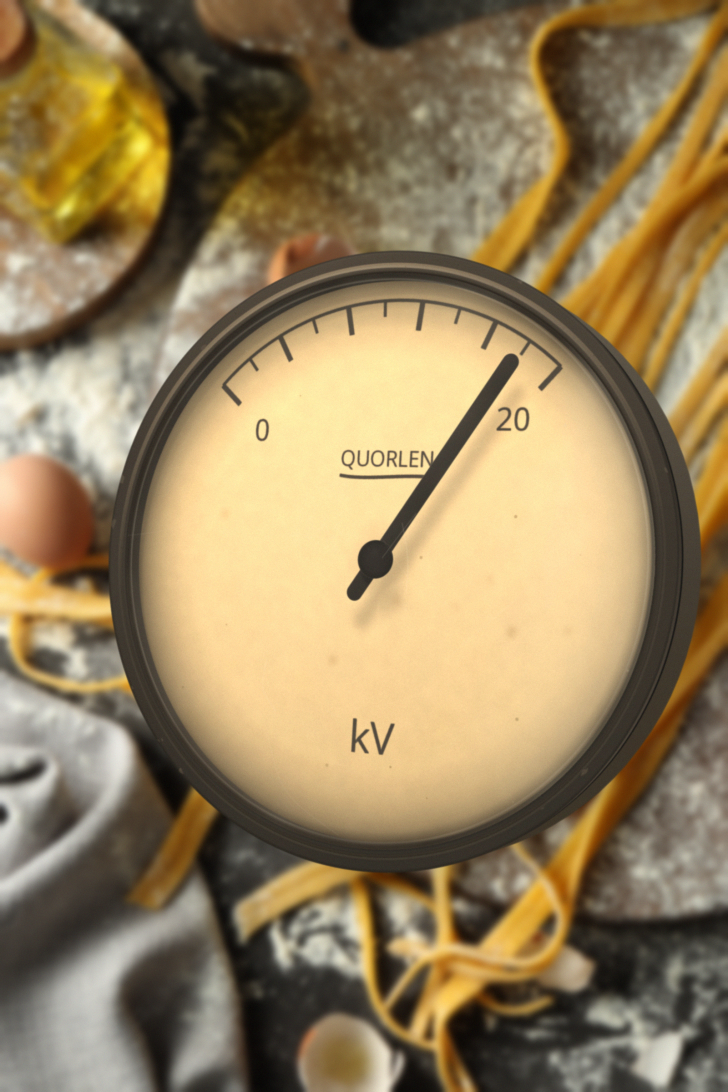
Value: 18 kV
